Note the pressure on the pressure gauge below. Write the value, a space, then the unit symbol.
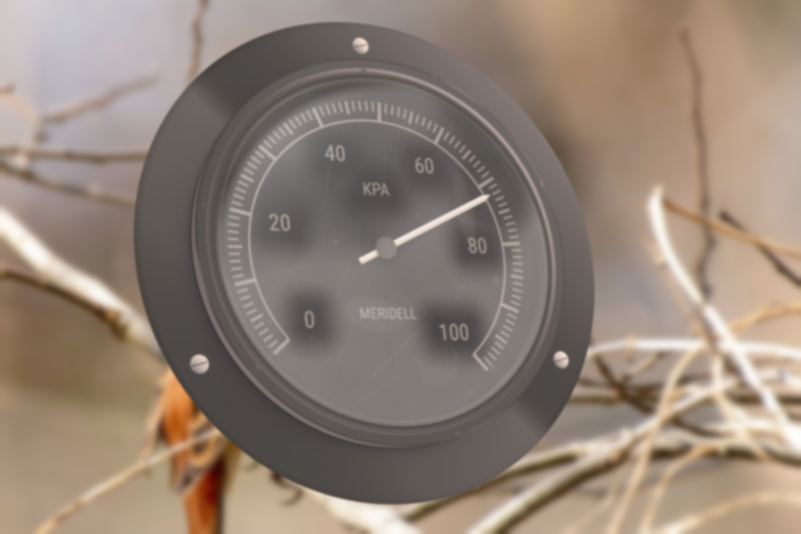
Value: 72 kPa
